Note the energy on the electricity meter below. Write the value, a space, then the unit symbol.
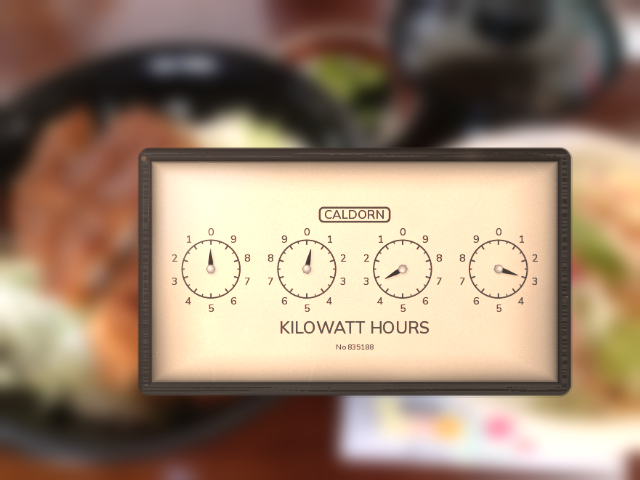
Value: 33 kWh
